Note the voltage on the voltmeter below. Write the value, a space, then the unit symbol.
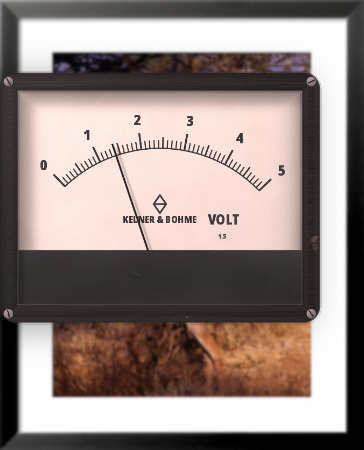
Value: 1.4 V
